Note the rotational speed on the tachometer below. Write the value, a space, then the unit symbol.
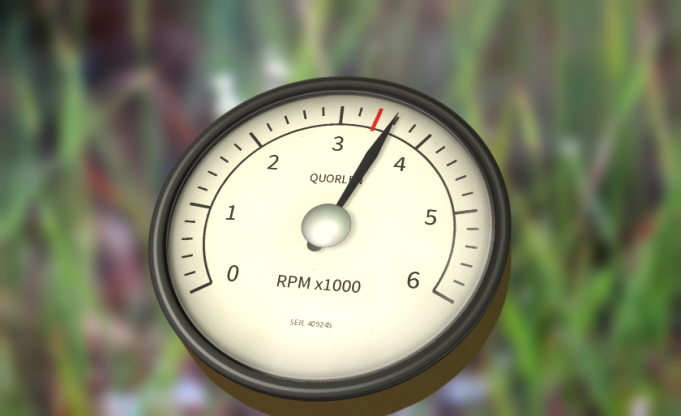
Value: 3600 rpm
